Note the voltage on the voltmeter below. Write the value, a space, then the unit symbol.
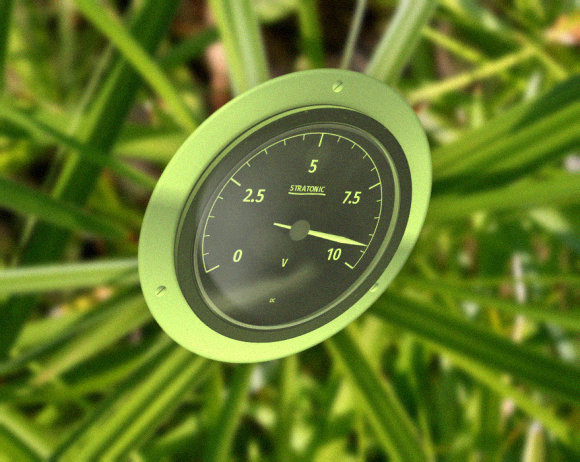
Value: 9.25 V
